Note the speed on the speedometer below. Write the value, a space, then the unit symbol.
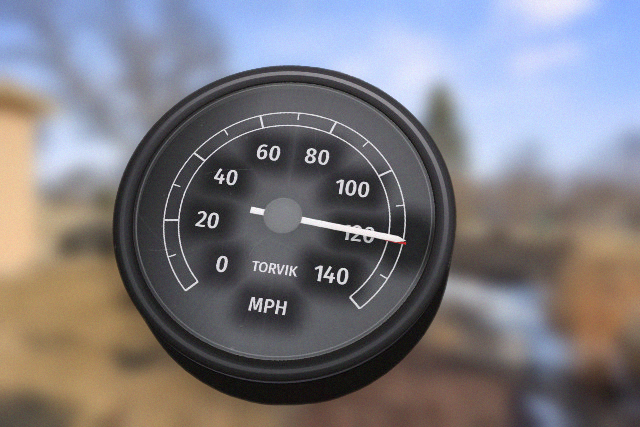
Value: 120 mph
